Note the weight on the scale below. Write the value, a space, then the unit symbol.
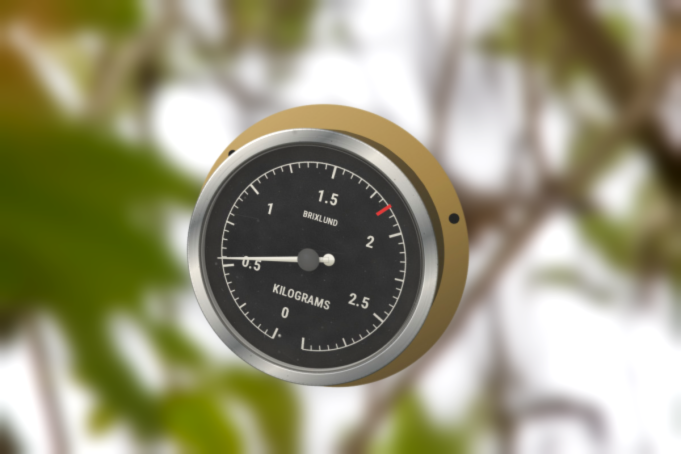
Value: 0.55 kg
